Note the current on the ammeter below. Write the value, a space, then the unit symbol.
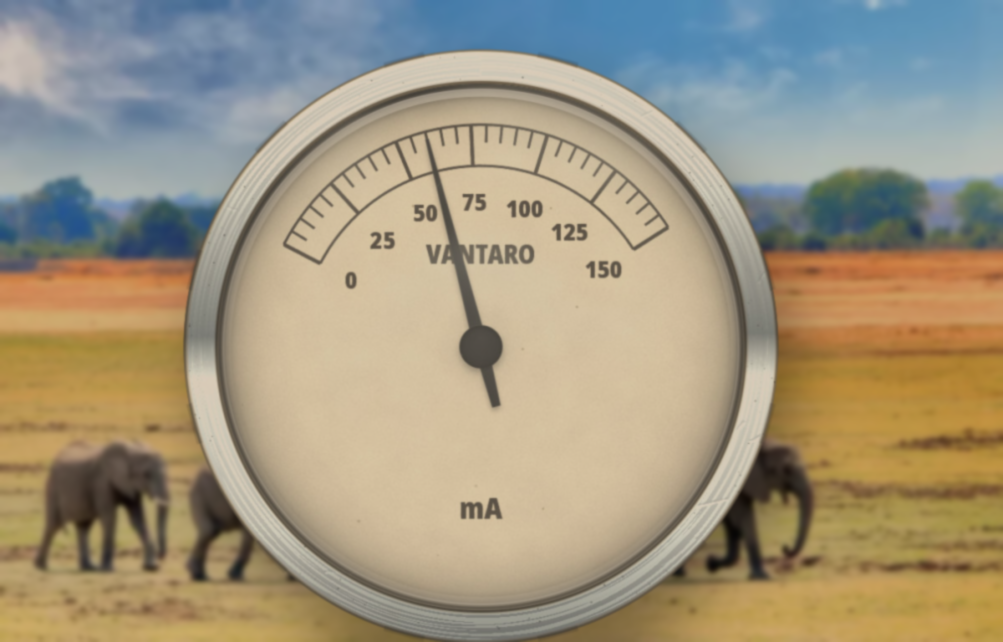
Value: 60 mA
